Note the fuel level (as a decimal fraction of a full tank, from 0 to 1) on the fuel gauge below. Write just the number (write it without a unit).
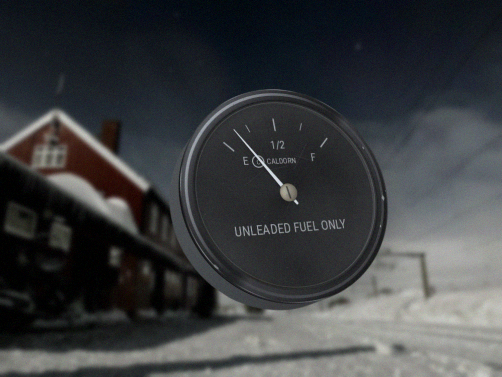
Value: 0.125
